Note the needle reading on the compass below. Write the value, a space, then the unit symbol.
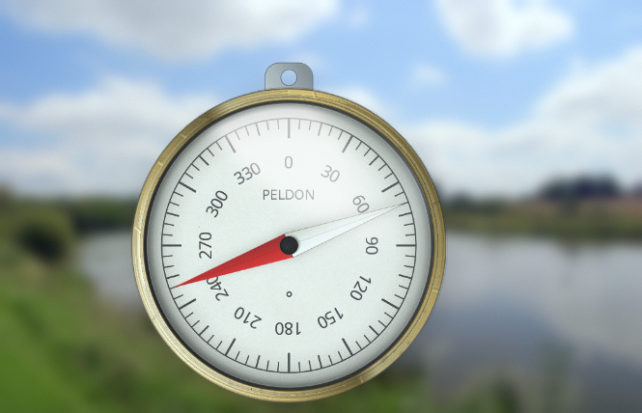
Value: 250 °
